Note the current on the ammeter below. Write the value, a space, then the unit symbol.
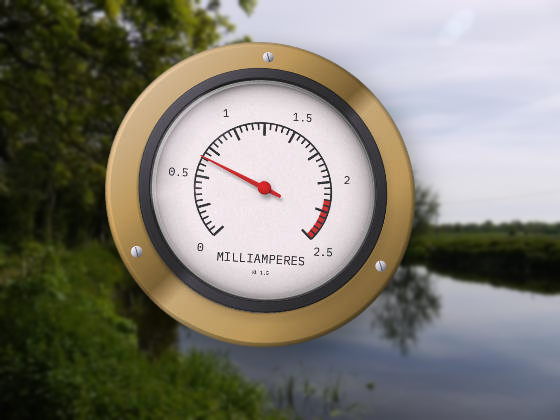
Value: 0.65 mA
